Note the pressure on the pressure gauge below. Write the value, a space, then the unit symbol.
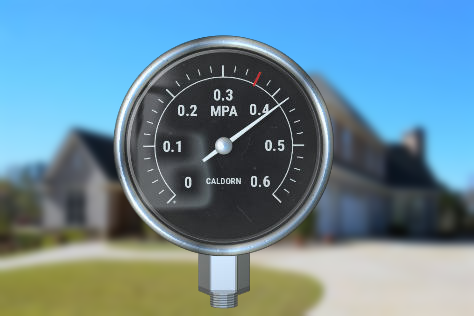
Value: 0.42 MPa
